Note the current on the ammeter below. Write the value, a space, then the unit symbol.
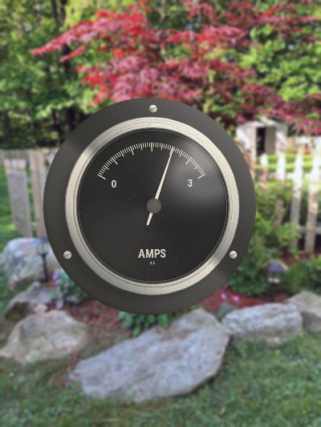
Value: 2 A
